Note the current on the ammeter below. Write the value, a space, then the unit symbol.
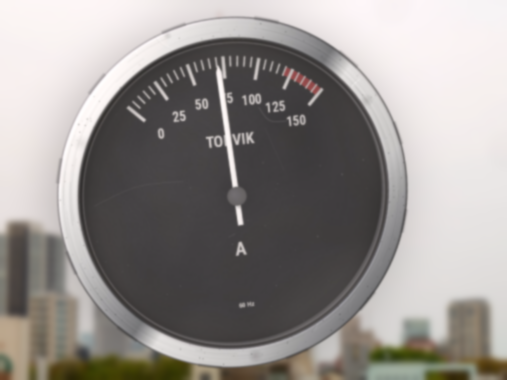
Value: 70 A
